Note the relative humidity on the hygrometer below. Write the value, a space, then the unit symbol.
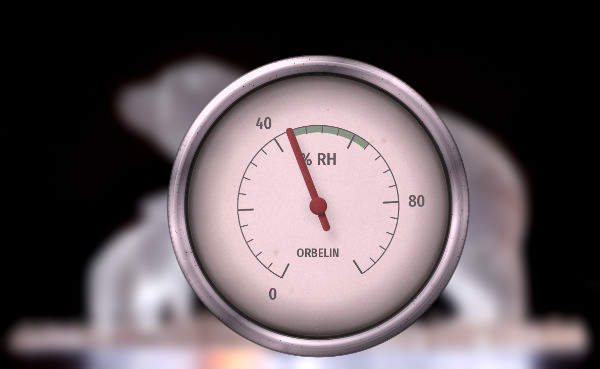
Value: 44 %
